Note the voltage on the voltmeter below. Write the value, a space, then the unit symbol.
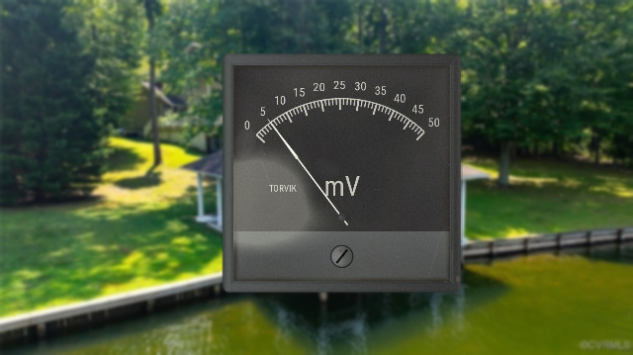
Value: 5 mV
